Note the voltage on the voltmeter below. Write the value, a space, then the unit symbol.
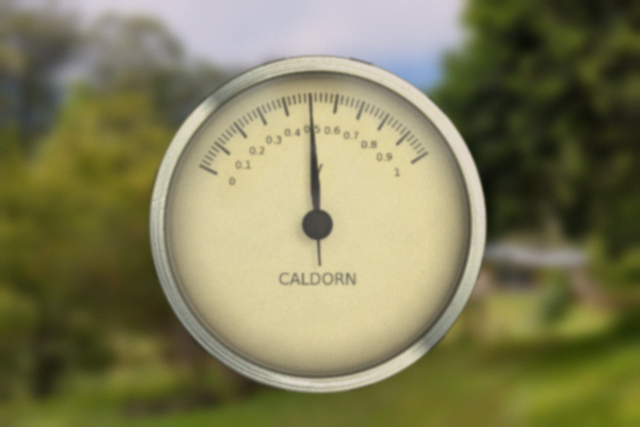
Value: 0.5 V
